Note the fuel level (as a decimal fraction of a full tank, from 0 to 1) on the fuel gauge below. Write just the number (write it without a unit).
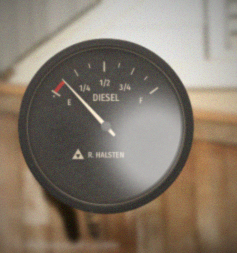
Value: 0.125
